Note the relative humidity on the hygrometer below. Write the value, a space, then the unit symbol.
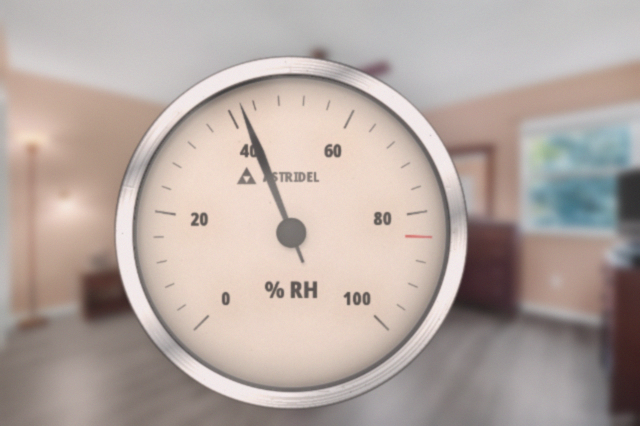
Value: 42 %
